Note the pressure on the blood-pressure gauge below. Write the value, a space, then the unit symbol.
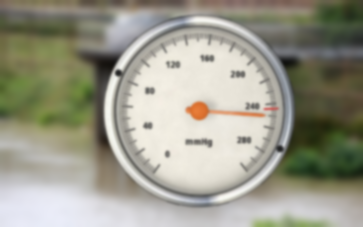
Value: 250 mmHg
